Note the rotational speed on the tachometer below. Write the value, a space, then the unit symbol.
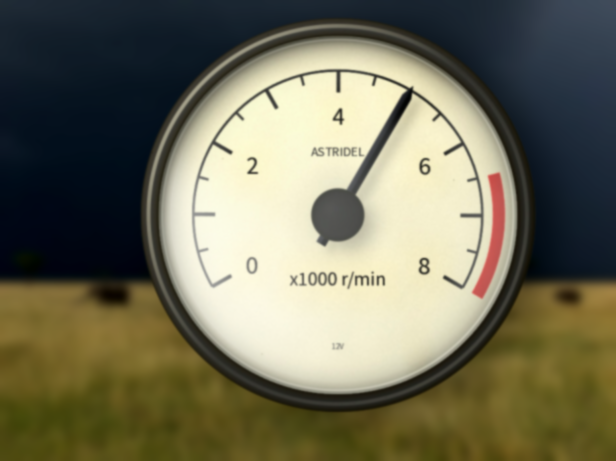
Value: 5000 rpm
